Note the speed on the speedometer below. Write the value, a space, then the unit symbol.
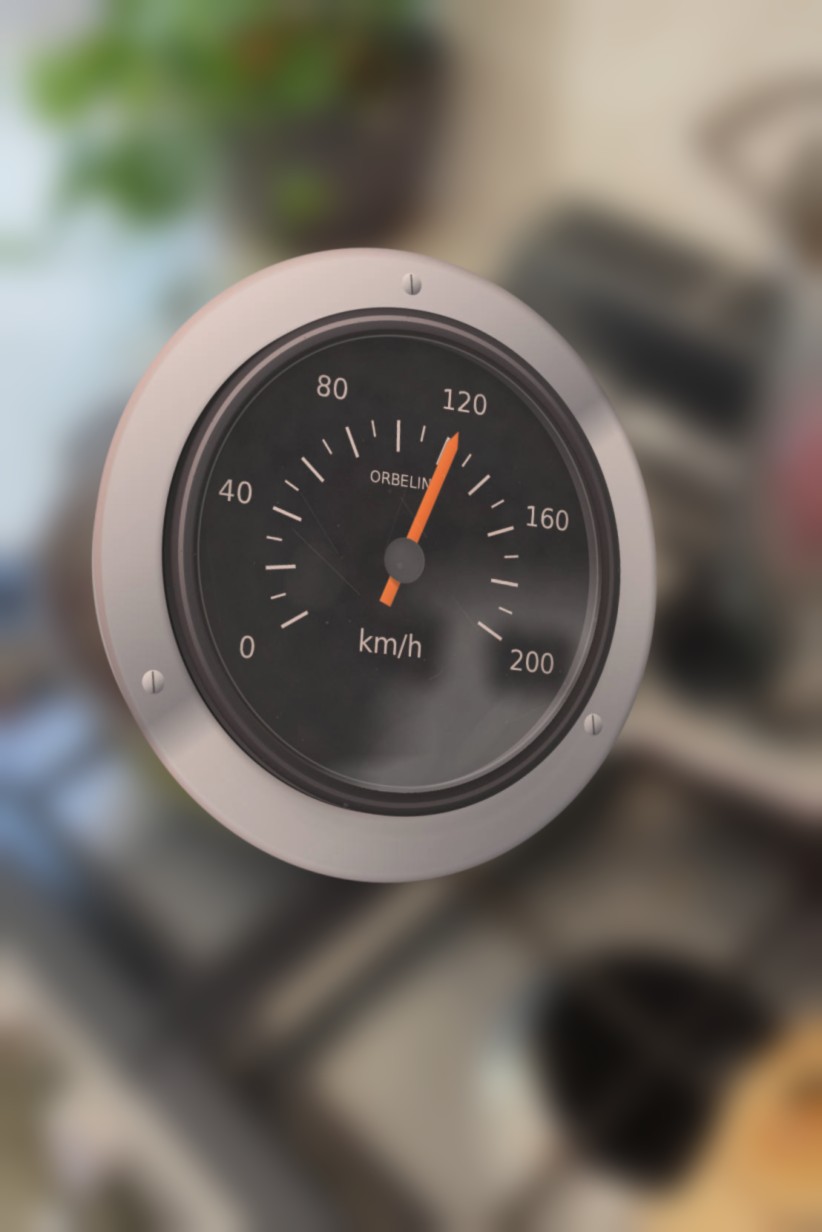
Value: 120 km/h
